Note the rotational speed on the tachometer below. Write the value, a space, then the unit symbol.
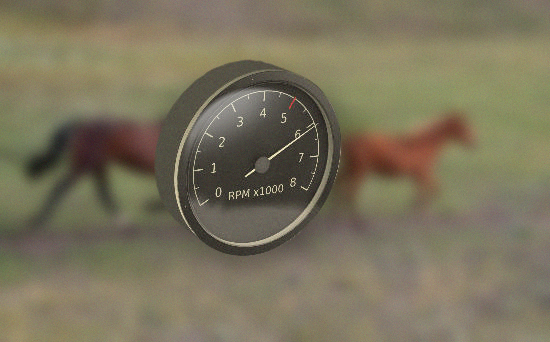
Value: 6000 rpm
